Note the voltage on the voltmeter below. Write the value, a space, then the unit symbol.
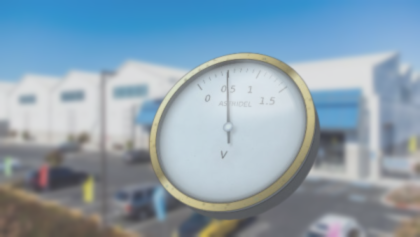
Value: 0.5 V
